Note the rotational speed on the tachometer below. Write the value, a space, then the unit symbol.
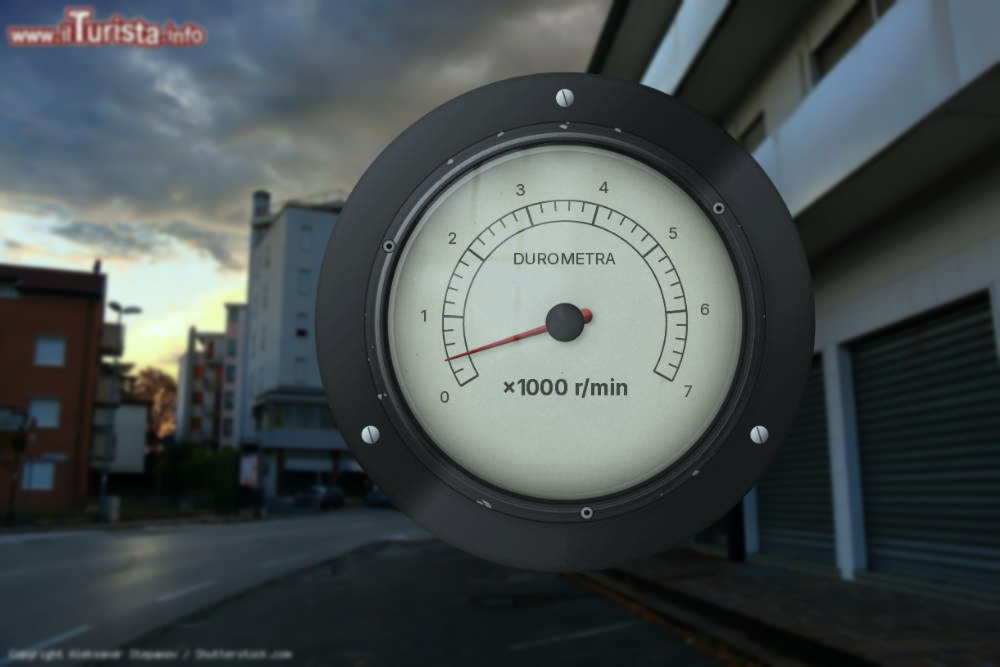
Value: 400 rpm
